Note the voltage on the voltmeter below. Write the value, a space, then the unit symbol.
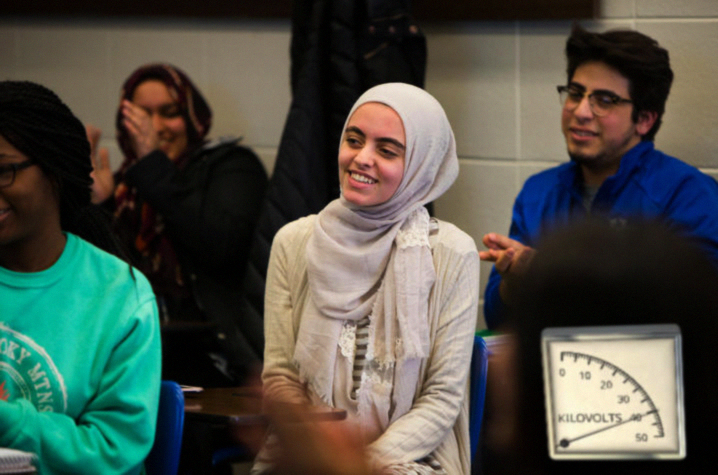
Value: 40 kV
